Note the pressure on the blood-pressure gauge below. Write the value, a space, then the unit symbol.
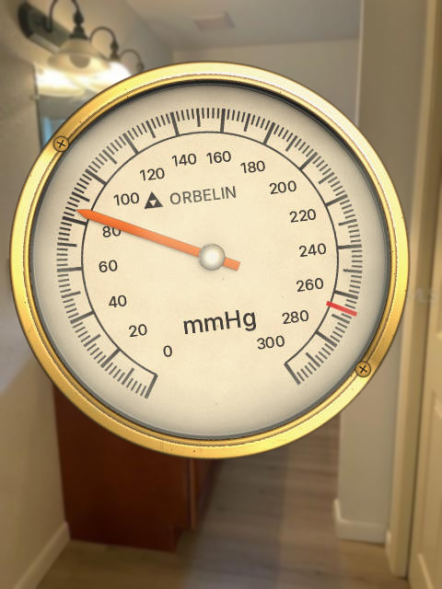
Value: 84 mmHg
